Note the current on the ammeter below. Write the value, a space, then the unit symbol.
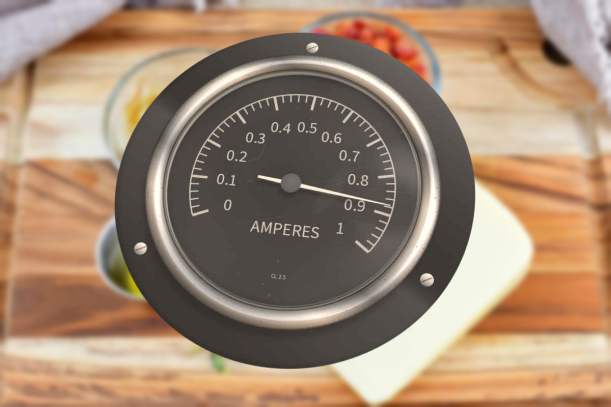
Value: 0.88 A
